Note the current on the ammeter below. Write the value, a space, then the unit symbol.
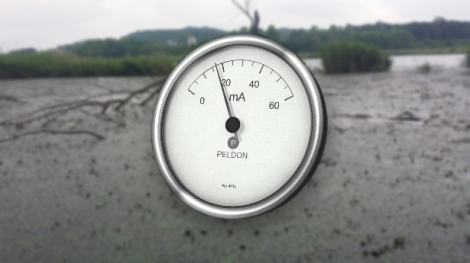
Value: 17.5 mA
